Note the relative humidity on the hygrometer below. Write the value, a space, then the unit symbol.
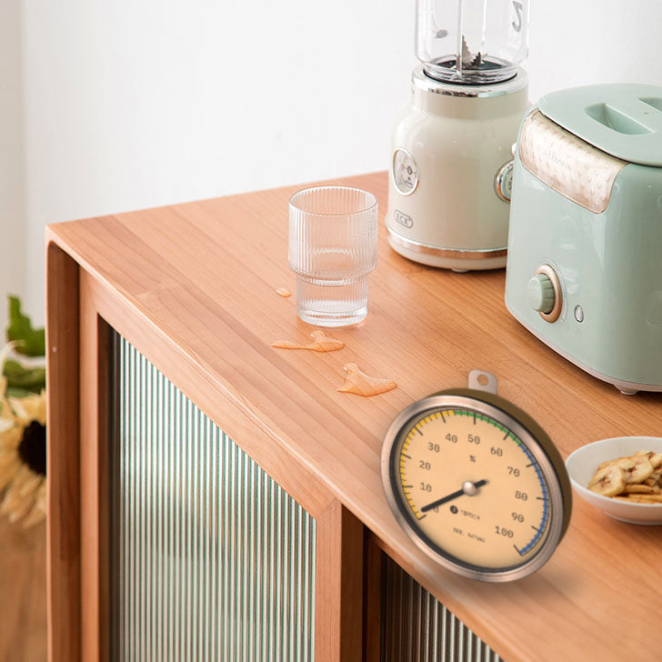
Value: 2 %
